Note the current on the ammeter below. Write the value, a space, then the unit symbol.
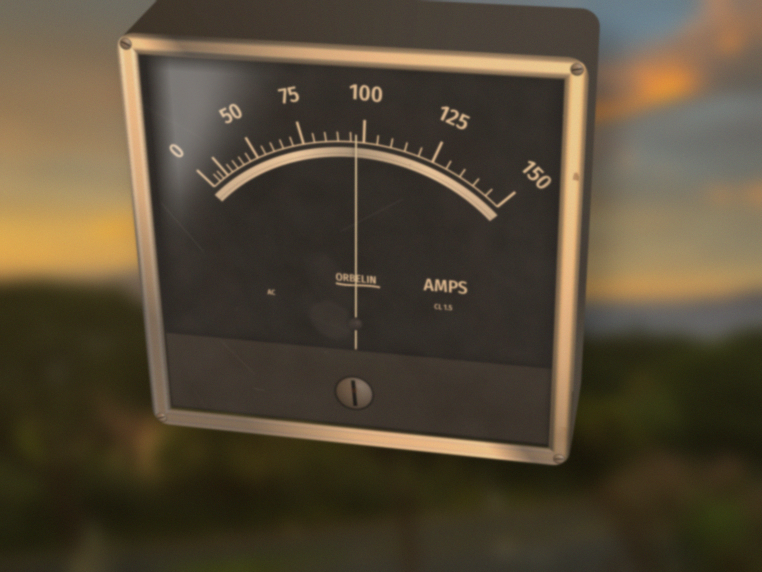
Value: 97.5 A
